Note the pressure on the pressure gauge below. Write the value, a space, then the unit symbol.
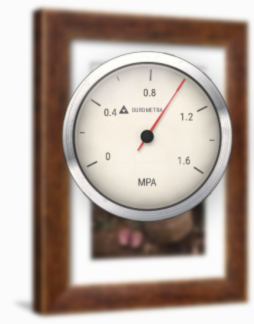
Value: 1 MPa
